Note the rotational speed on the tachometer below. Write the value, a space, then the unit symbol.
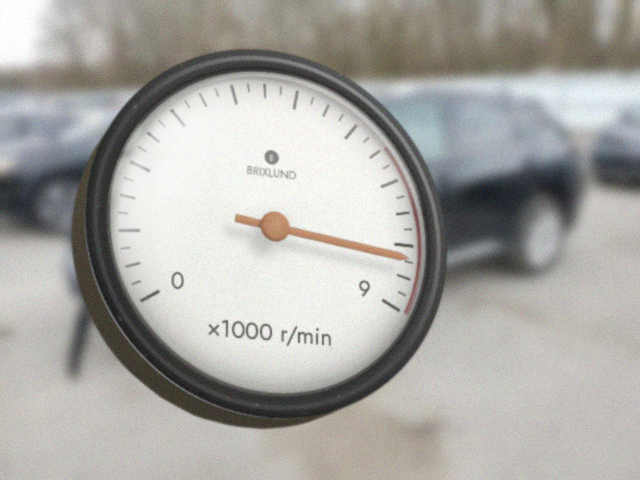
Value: 8250 rpm
